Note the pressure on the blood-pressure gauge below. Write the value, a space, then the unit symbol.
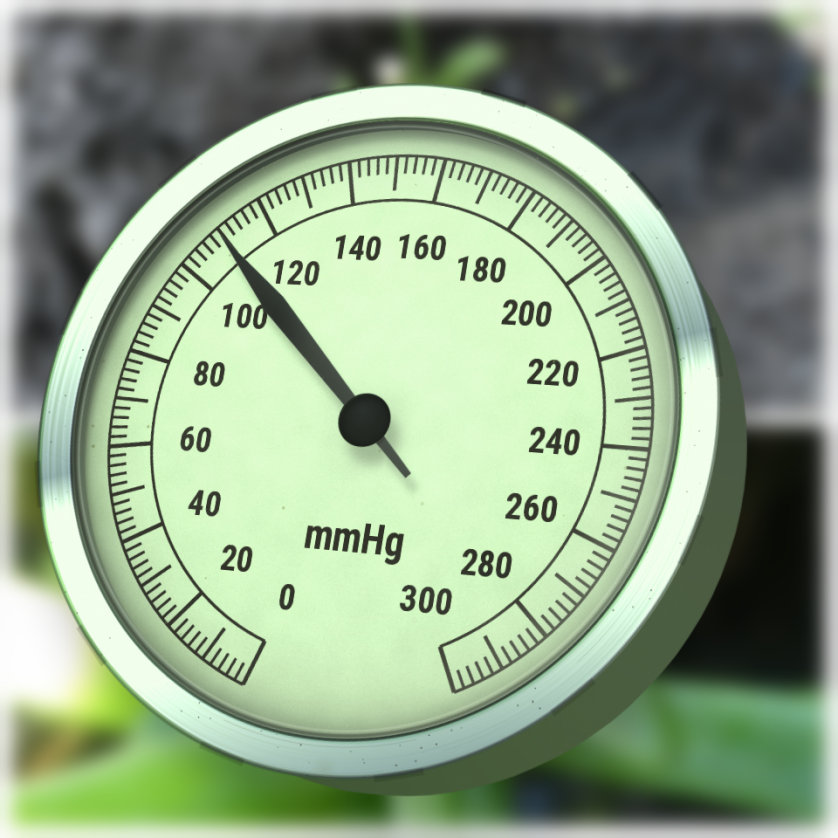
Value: 110 mmHg
